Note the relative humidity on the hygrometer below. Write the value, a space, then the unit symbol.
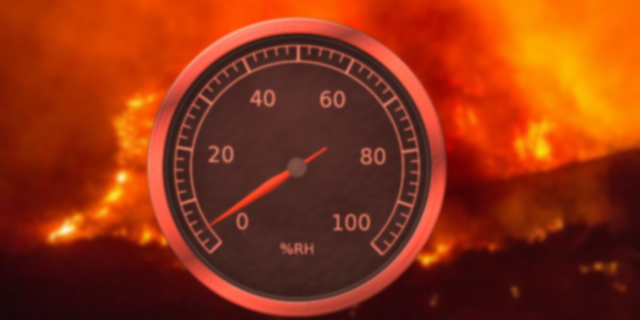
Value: 4 %
